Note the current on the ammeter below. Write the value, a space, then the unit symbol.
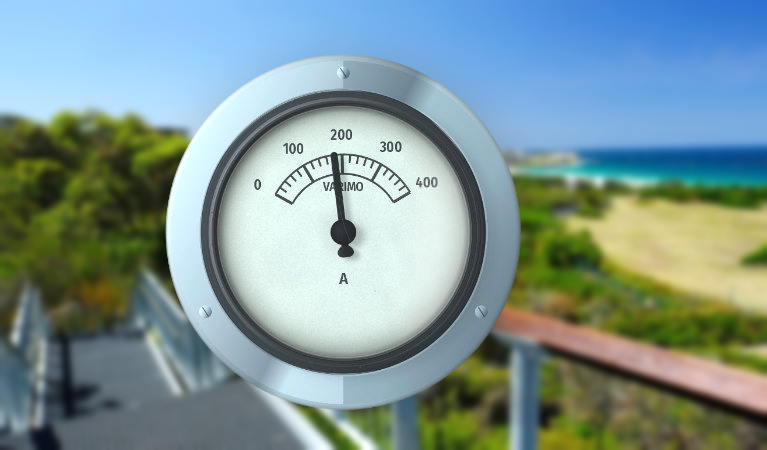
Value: 180 A
